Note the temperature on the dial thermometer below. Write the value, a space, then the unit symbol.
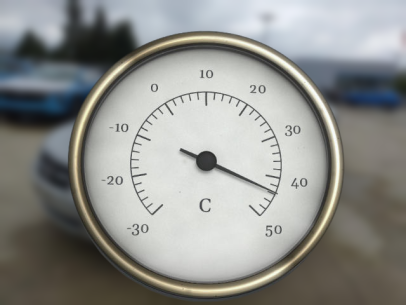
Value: 44 °C
